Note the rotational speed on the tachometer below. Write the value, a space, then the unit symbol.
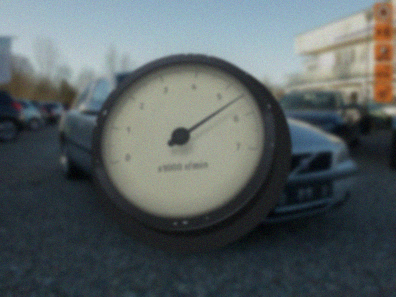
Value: 5500 rpm
